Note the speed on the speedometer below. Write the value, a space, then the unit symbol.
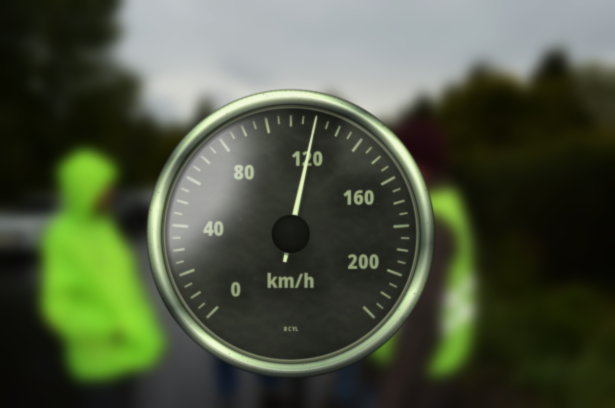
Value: 120 km/h
